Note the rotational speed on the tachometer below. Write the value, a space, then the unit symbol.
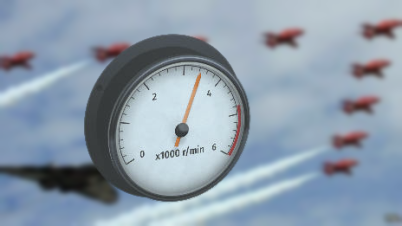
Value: 3400 rpm
